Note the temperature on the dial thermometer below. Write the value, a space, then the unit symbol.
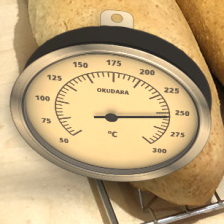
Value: 250 °C
